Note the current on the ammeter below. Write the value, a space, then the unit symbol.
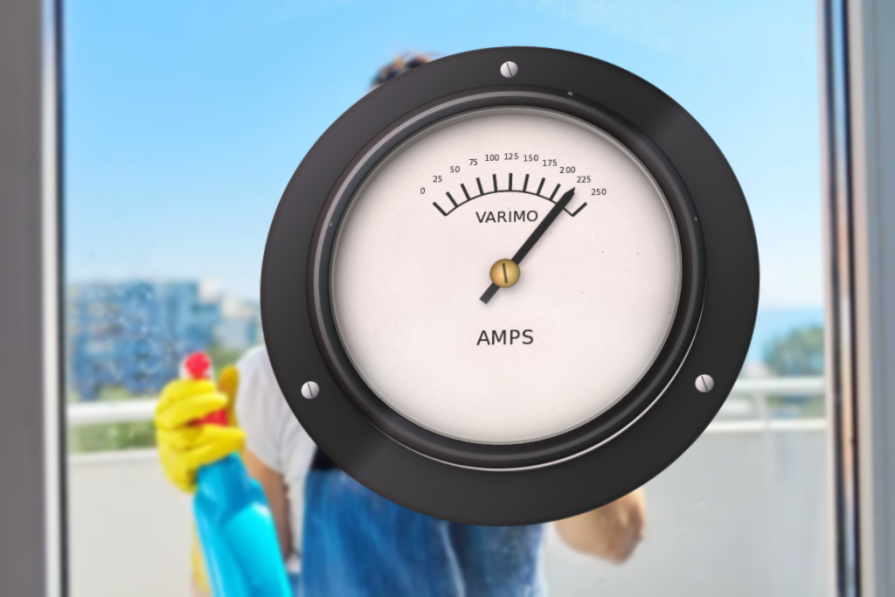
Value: 225 A
